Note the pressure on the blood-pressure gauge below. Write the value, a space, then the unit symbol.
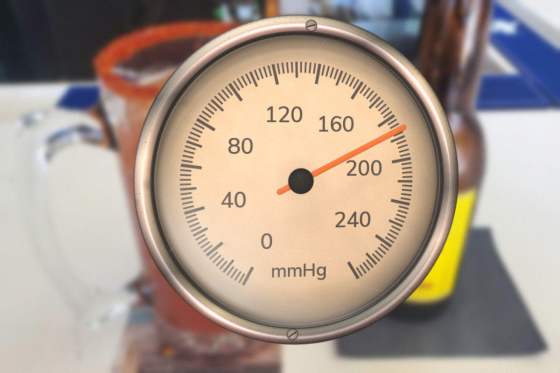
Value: 186 mmHg
